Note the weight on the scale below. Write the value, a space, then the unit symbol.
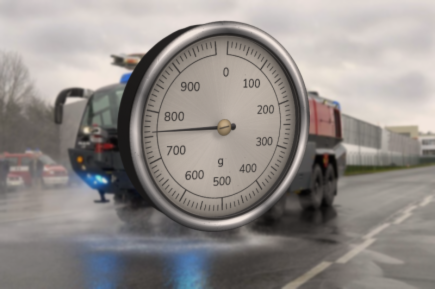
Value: 760 g
